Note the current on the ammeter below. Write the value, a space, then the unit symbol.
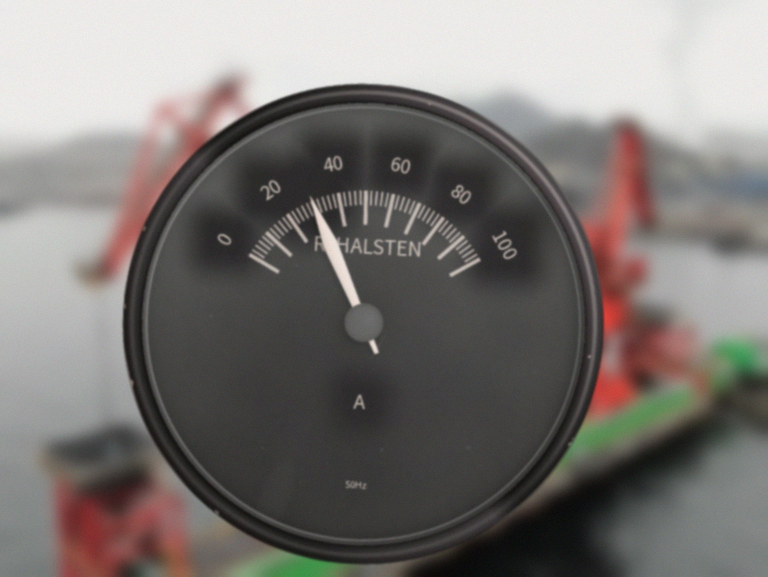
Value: 30 A
